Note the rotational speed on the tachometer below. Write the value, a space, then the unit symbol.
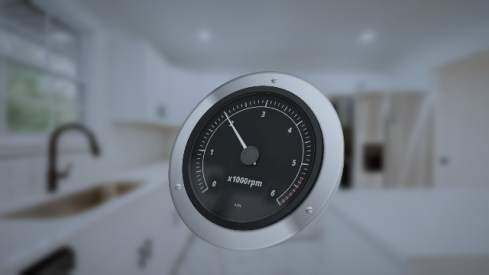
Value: 2000 rpm
